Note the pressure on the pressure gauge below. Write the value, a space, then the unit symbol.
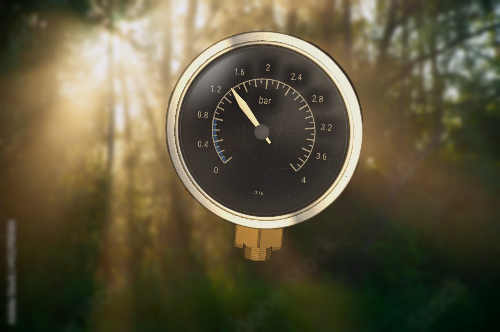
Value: 1.4 bar
